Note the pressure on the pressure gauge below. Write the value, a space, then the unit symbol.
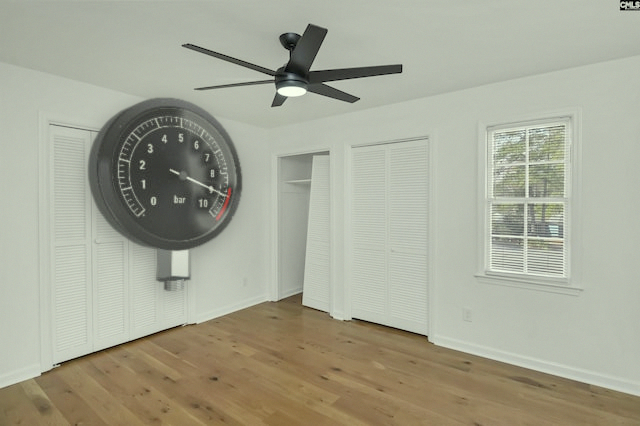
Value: 9 bar
